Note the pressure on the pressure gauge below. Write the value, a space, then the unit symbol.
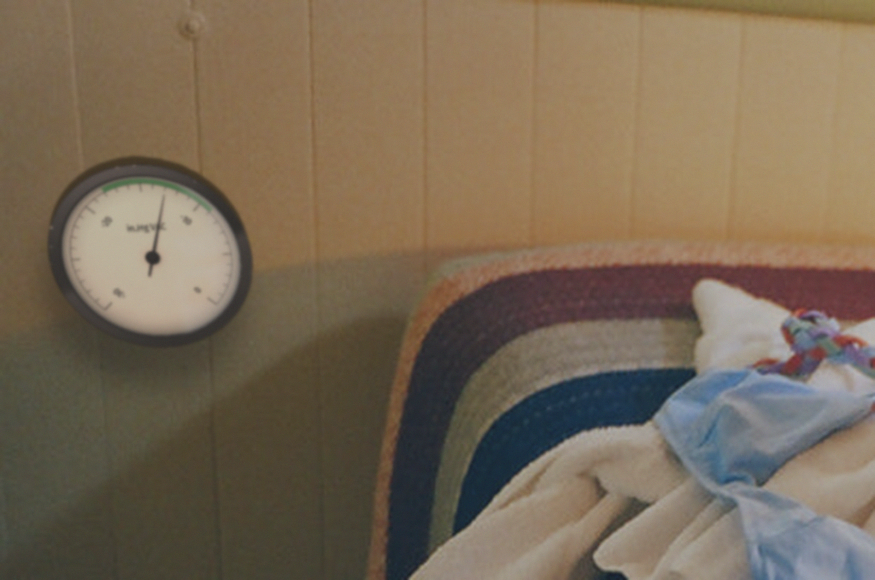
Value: -13 inHg
